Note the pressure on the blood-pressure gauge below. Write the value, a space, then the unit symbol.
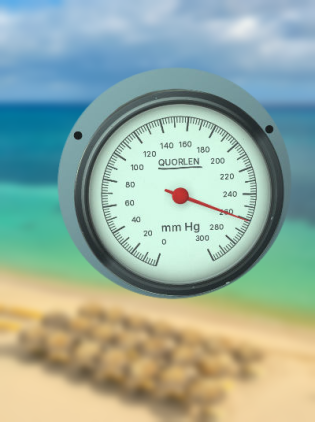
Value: 260 mmHg
